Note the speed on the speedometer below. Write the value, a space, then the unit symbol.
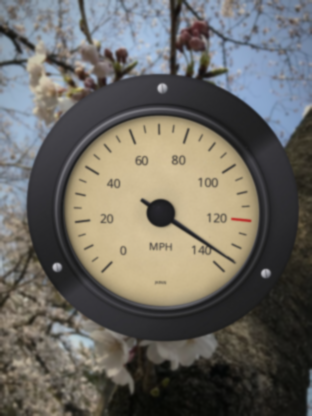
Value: 135 mph
